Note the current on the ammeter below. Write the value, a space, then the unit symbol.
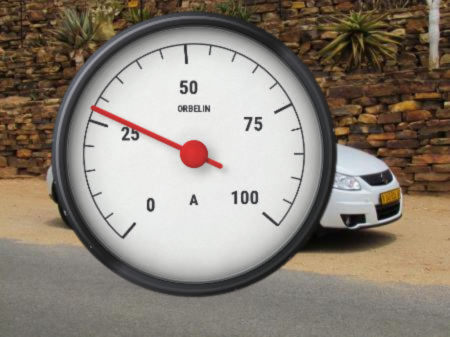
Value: 27.5 A
